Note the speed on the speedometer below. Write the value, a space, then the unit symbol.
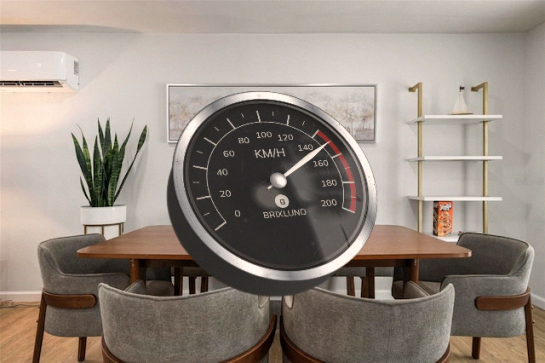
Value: 150 km/h
